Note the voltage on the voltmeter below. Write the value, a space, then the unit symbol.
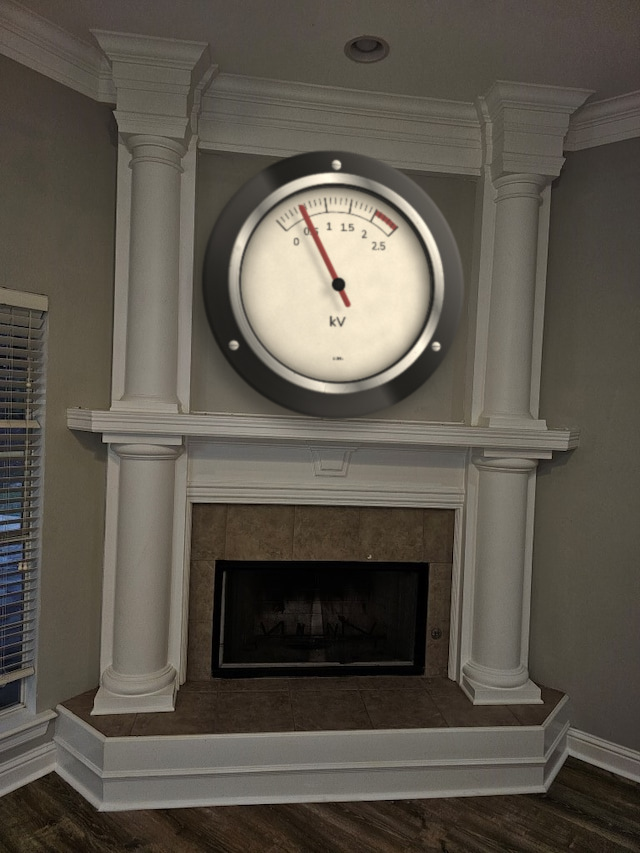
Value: 0.5 kV
